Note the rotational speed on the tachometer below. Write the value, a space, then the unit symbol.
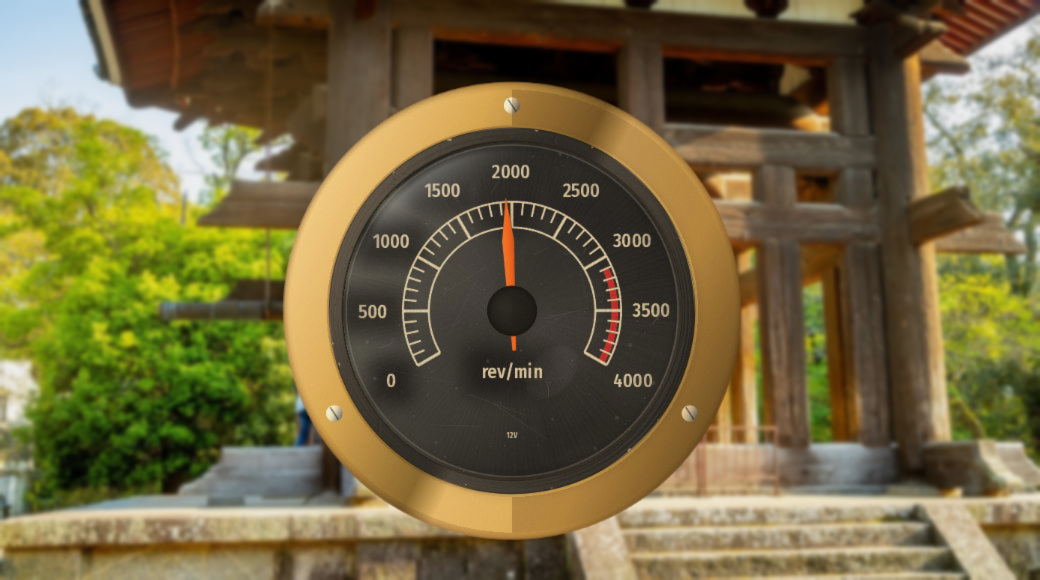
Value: 1950 rpm
